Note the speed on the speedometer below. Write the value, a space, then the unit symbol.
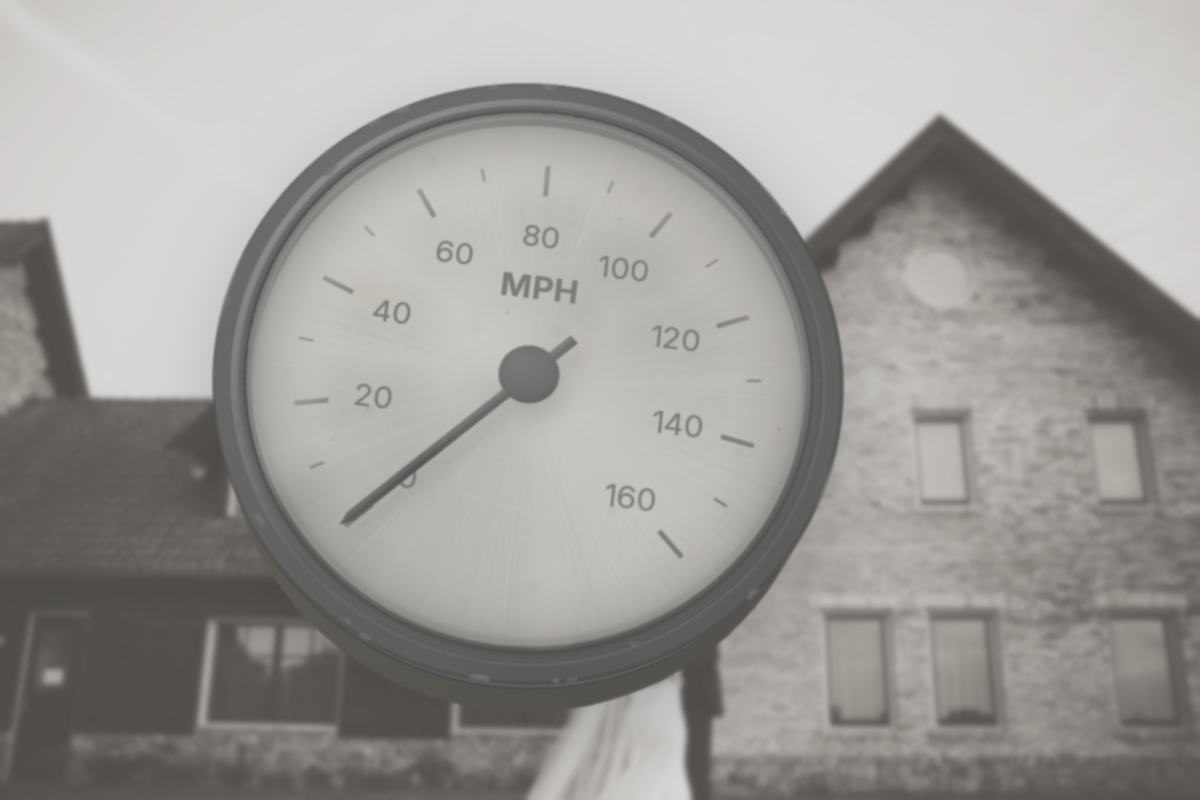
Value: 0 mph
